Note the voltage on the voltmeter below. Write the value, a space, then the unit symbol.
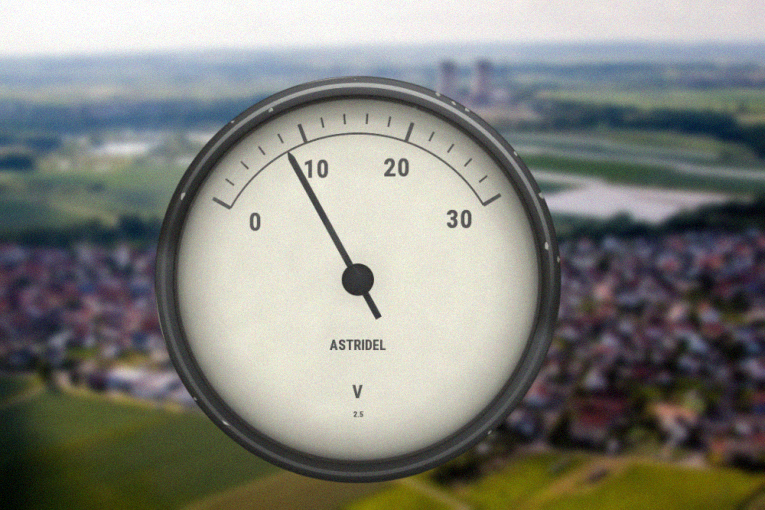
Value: 8 V
